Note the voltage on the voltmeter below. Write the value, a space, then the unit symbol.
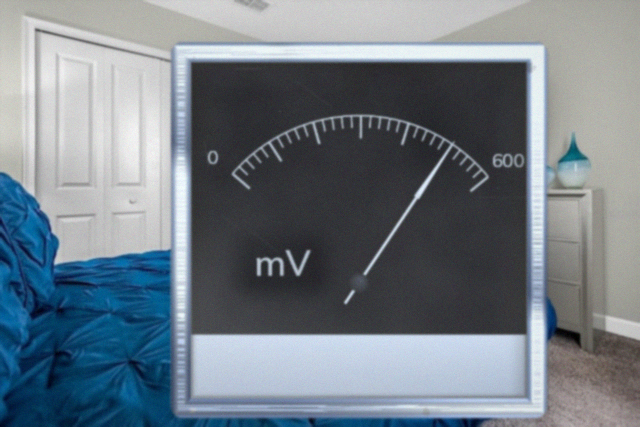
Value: 500 mV
